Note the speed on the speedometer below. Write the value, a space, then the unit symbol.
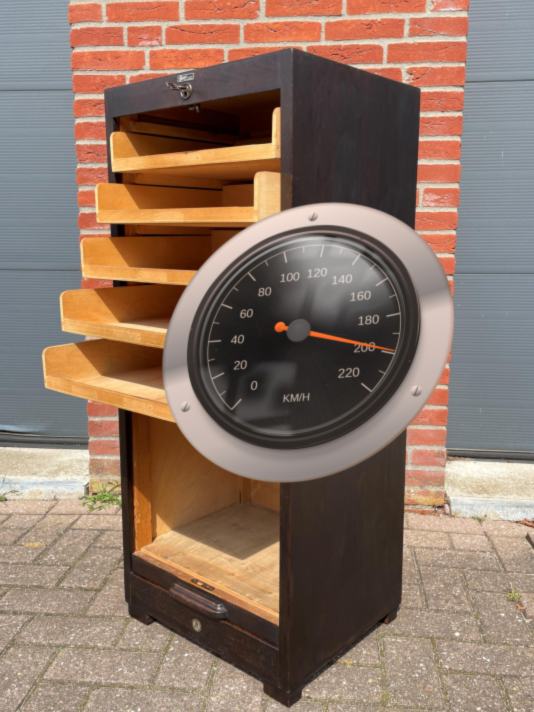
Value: 200 km/h
